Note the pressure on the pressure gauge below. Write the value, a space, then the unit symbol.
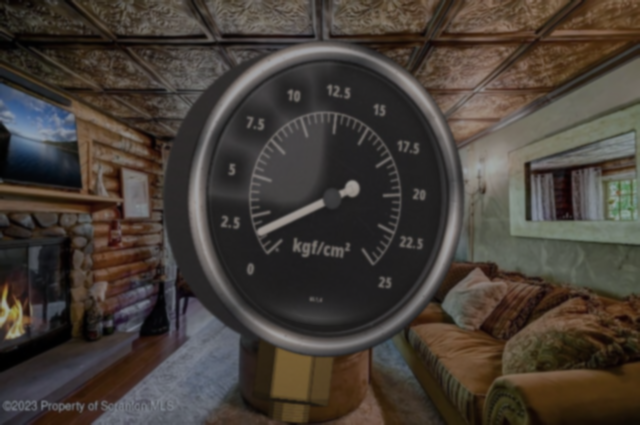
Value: 1.5 kg/cm²
